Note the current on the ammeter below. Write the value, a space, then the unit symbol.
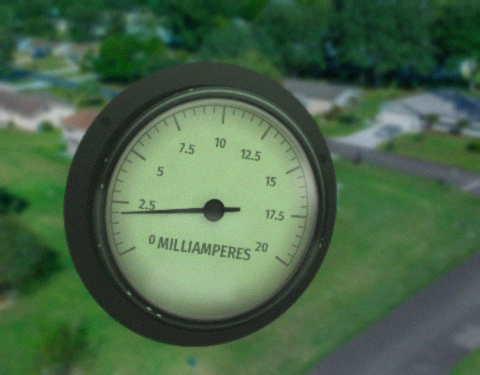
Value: 2 mA
